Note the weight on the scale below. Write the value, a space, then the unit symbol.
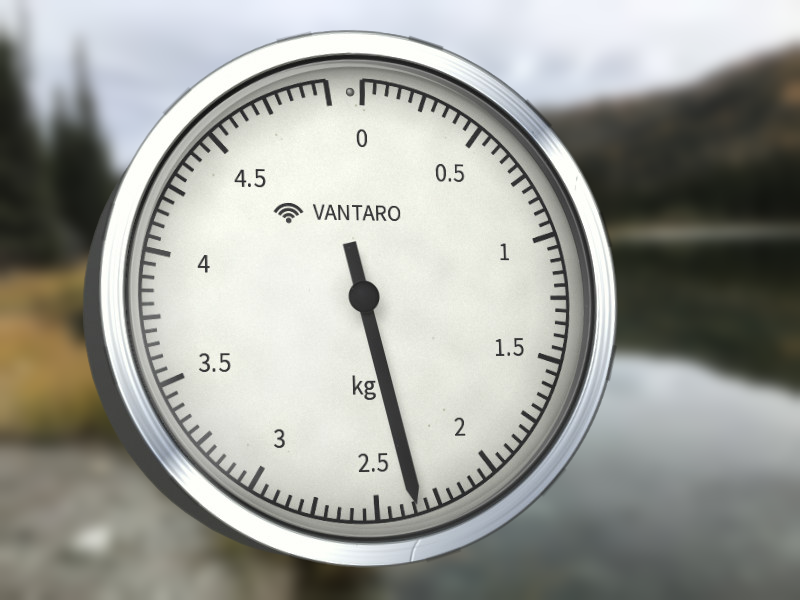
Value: 2.35 kg
